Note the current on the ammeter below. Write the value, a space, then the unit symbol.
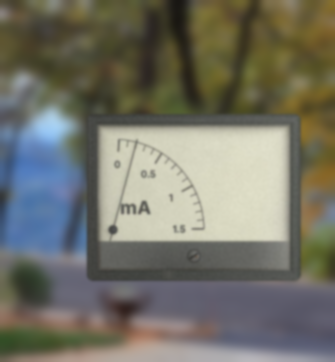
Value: 0.2 mA
